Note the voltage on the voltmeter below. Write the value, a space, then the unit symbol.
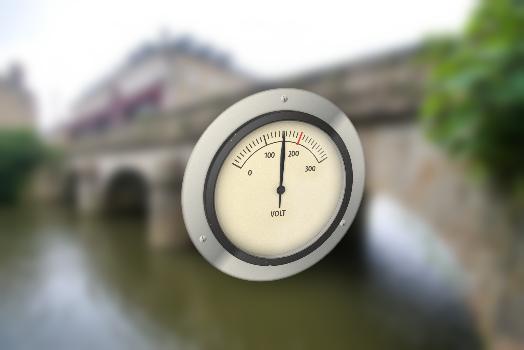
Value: 150 V
